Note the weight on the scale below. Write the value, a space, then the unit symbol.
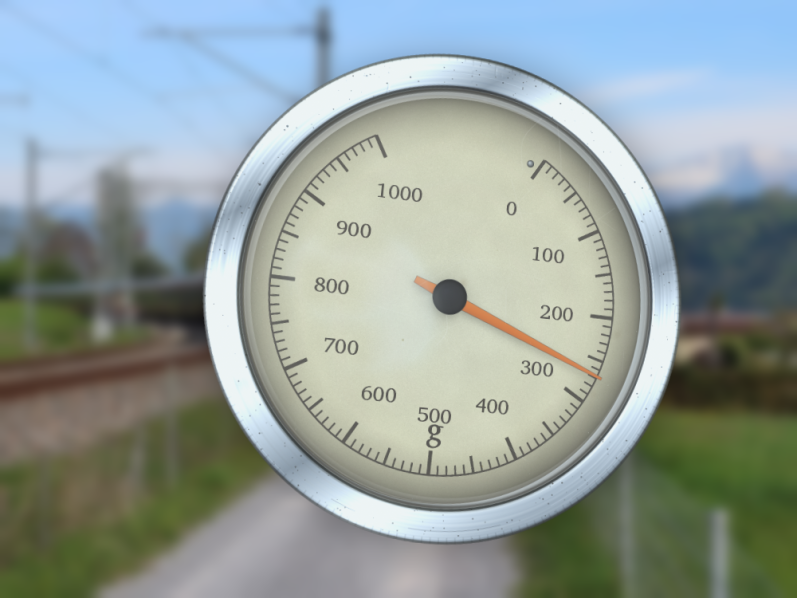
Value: 270 g
